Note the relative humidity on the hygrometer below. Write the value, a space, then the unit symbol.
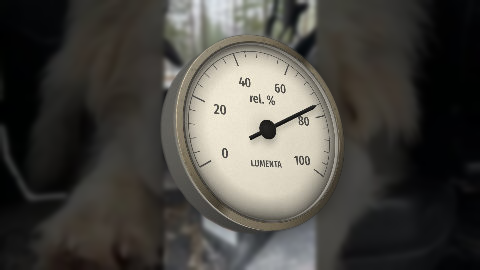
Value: 76 %
